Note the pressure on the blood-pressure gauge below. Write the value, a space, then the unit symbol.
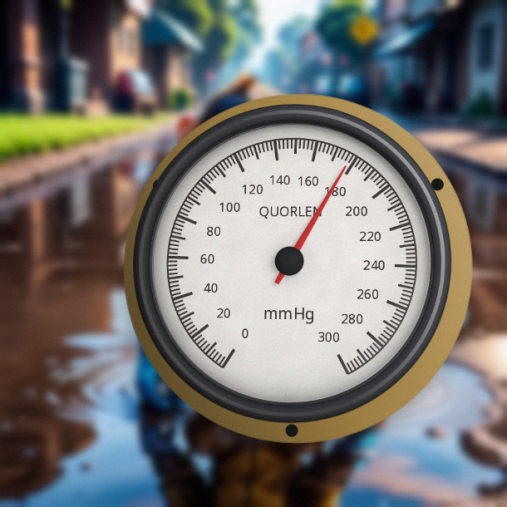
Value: 178 mmHg
